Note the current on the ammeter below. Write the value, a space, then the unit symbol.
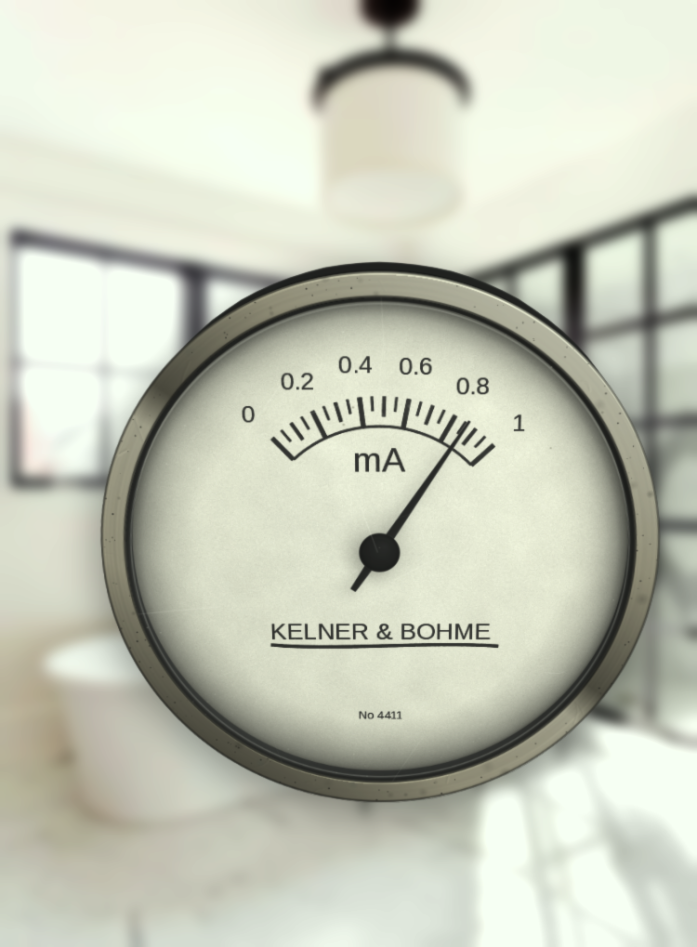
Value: 0.85 mA
